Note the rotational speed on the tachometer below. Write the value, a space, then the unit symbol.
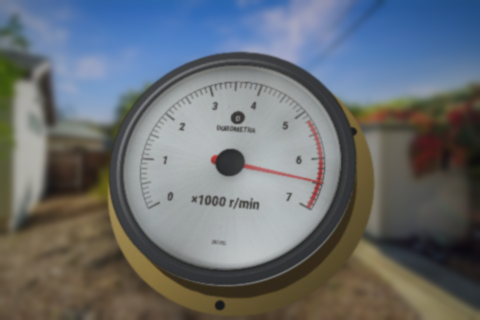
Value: 6500 rpm
